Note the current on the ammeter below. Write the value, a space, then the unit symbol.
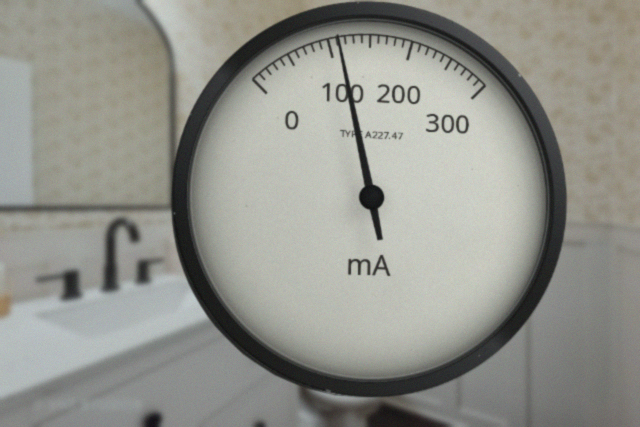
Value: 110 mA
